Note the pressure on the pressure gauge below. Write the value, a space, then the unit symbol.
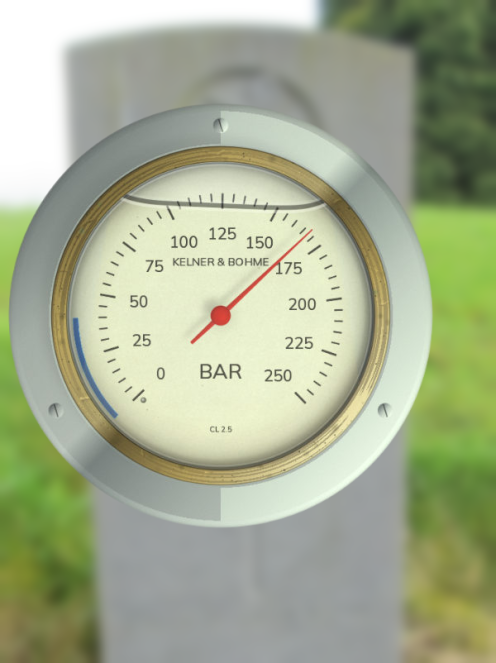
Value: 167.5 bar
